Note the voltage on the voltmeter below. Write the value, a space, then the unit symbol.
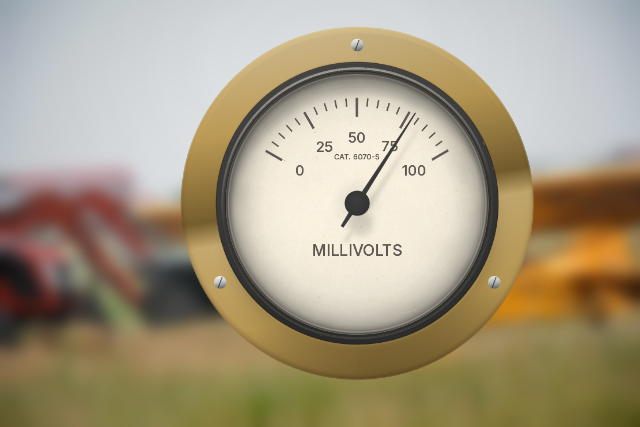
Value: 77.5 mV
